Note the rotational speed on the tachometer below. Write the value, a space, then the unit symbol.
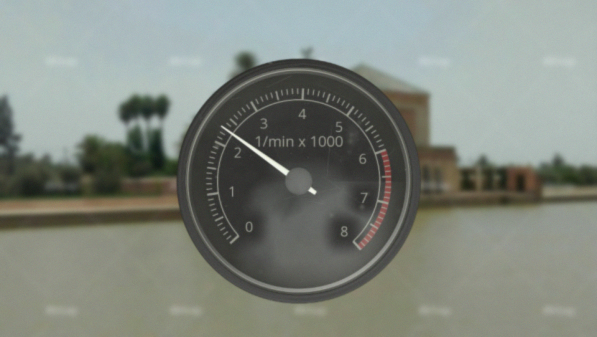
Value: 2300 rpm
